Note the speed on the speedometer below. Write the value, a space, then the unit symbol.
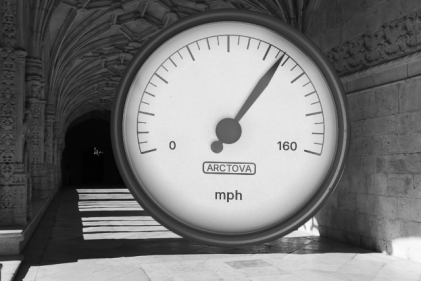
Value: 107.5 mph
